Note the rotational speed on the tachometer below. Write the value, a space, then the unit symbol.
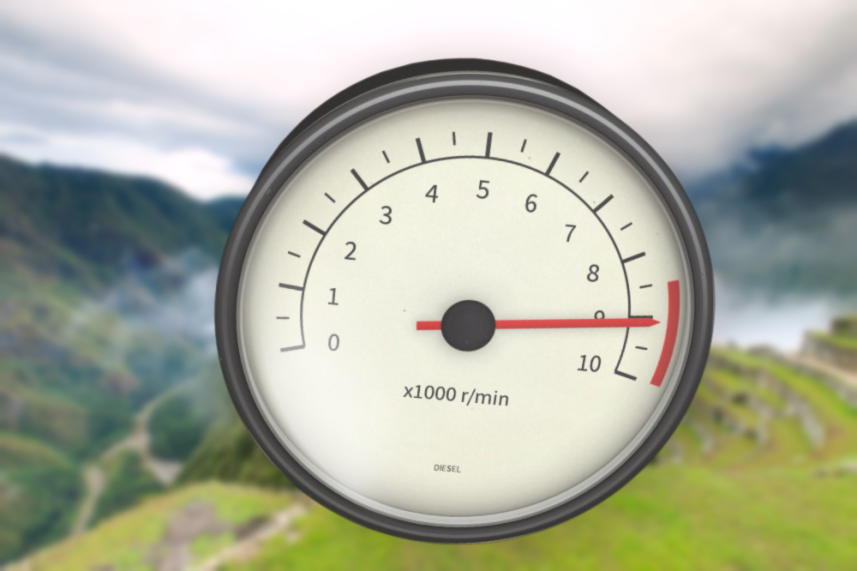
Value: 9000 rpm
